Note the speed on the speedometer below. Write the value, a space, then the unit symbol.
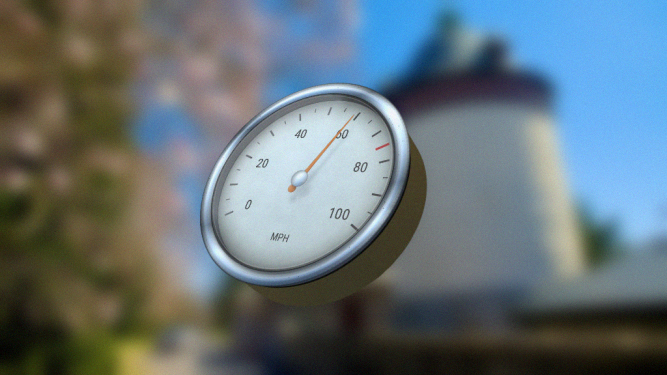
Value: 60 mph
